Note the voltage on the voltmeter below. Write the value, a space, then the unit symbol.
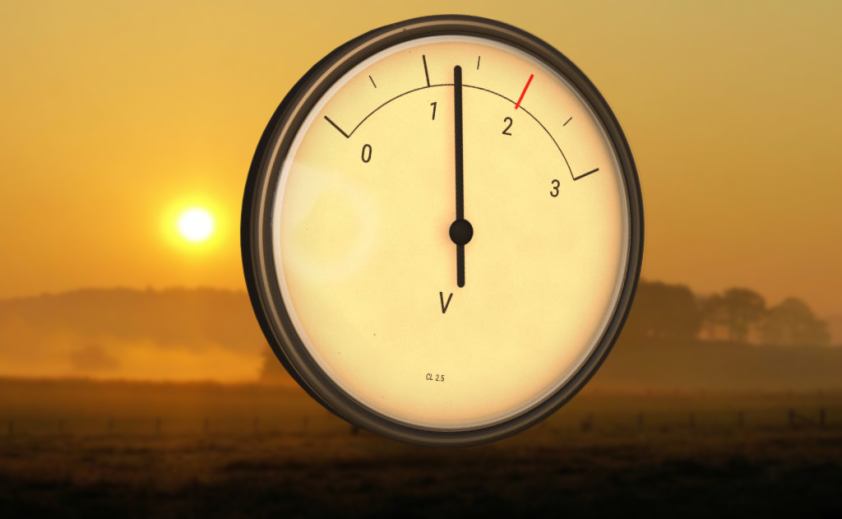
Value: 1.25 V
